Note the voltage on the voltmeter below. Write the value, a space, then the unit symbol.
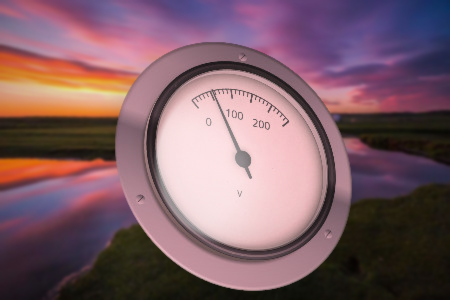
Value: 50 V
